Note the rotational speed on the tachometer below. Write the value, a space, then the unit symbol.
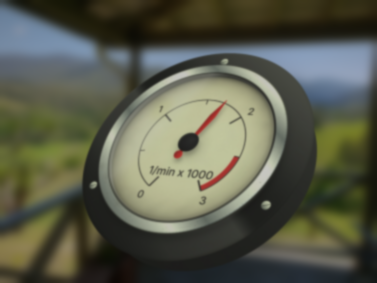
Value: 1750 rpm
